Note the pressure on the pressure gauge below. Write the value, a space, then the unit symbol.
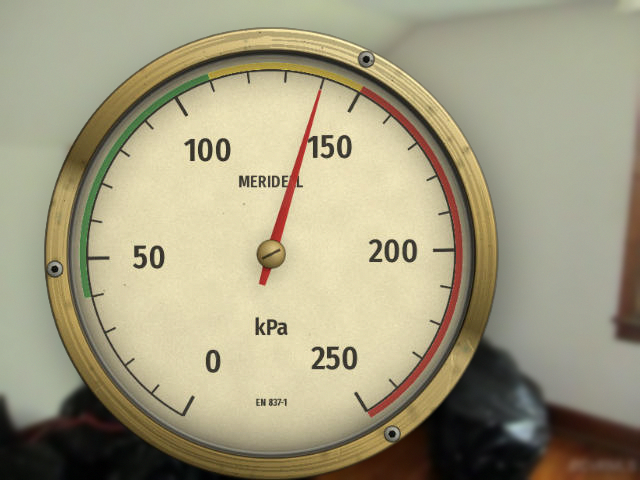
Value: 140 kPa
